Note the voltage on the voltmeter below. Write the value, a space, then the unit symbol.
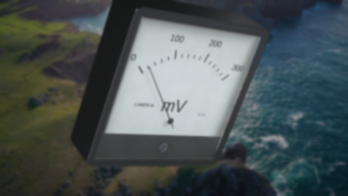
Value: 20 mV
